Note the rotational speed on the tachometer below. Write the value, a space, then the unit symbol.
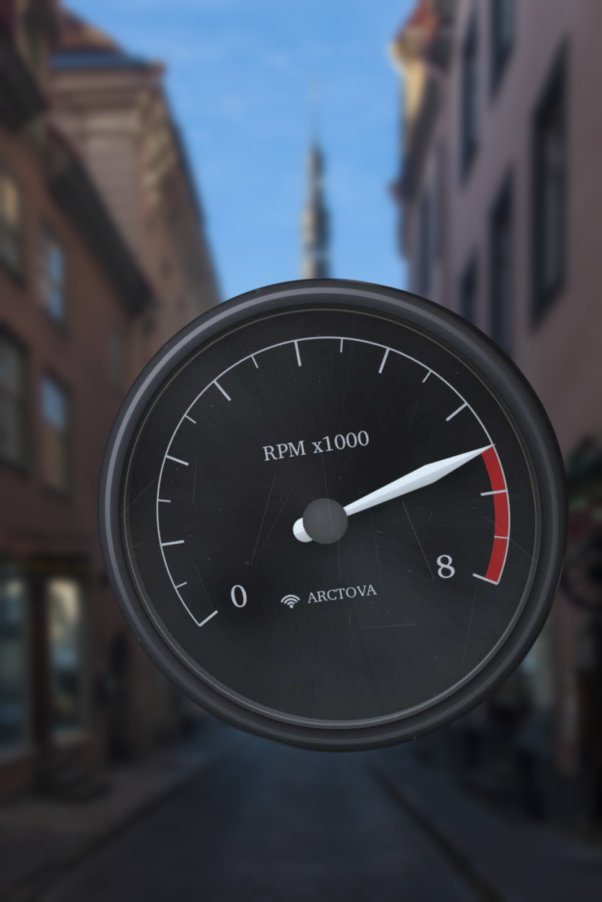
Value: 6500 rpm
